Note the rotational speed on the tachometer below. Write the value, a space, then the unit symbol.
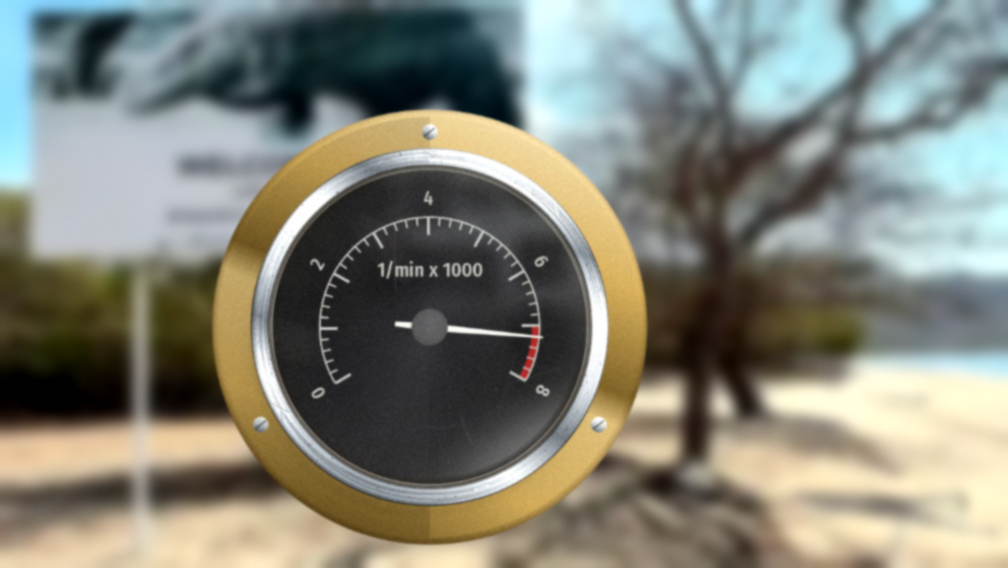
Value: 7200 rpm
